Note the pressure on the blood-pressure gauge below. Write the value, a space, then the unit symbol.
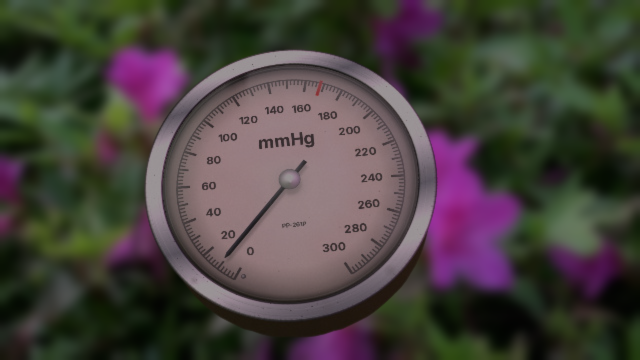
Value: 10 mmHg
